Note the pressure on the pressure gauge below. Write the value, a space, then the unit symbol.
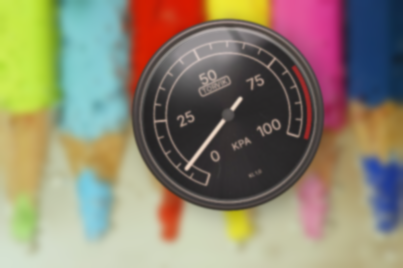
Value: 7.5 kPa
